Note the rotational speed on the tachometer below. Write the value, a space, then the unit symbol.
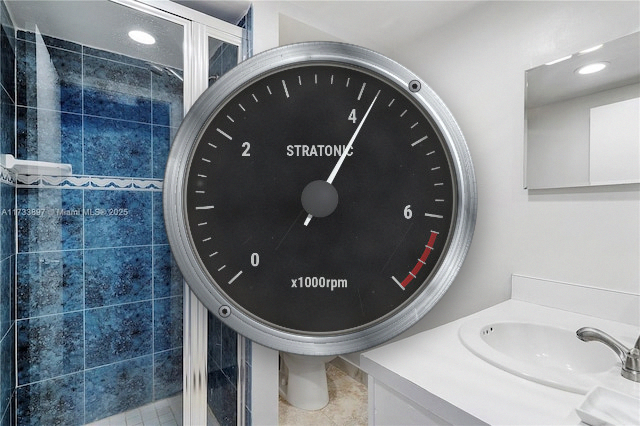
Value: 4200 rpm
